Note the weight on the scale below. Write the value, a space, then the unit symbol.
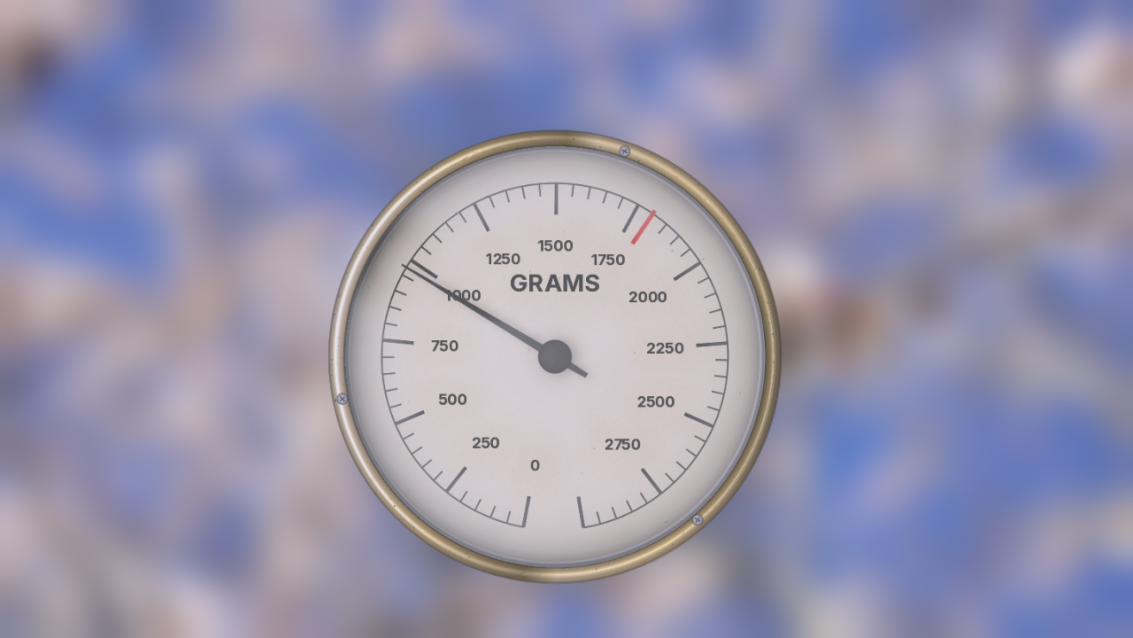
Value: 975 g
